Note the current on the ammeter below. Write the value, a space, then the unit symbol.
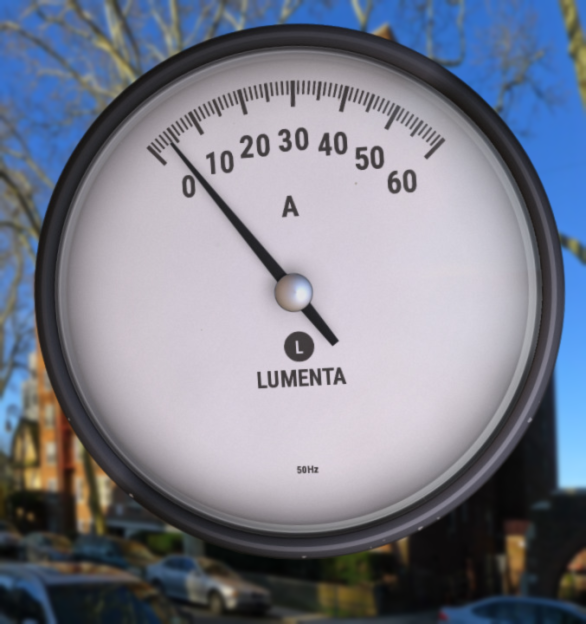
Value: 4 A
